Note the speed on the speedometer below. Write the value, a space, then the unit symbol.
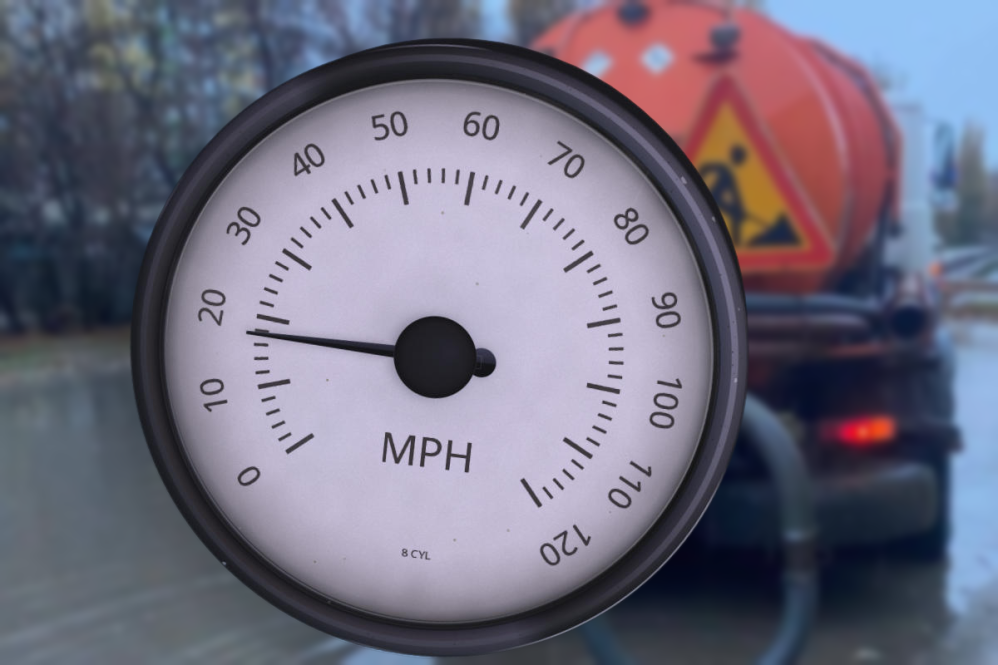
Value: 18 mph
